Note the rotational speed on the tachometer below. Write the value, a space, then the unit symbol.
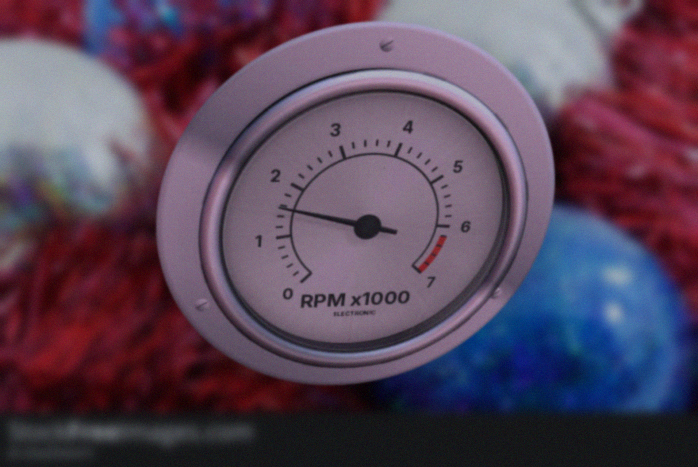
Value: 1600 rpm
